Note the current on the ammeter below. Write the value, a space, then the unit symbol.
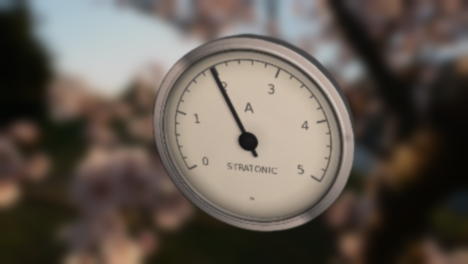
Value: 2 A
